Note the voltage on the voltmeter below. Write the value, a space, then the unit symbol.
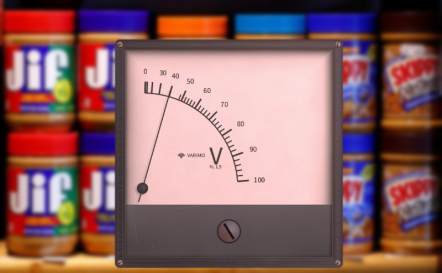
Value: 40 V
